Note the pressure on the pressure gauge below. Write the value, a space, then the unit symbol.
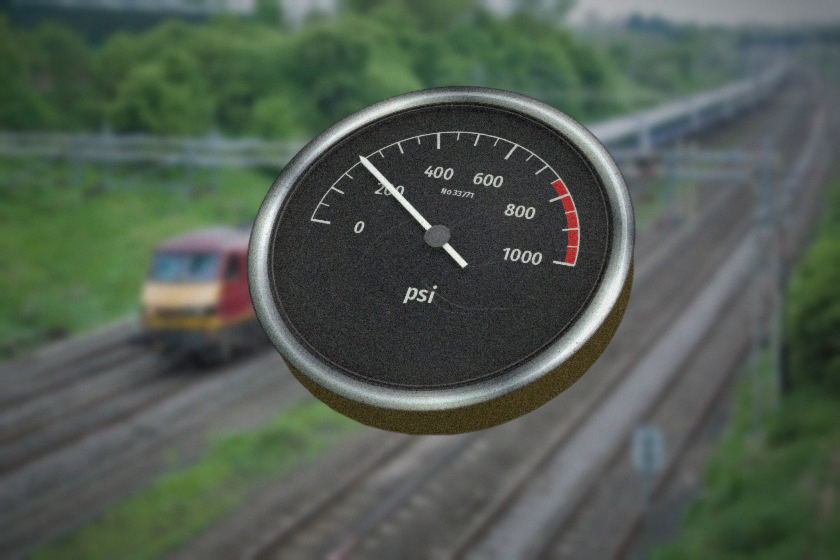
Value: 200 psi
